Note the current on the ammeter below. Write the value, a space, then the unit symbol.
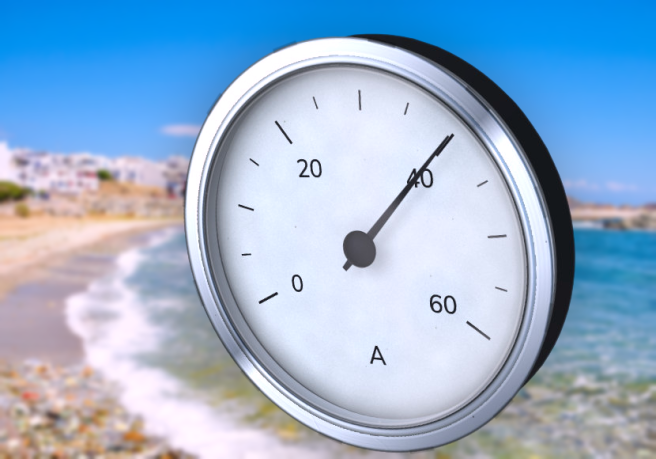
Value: 40 A
